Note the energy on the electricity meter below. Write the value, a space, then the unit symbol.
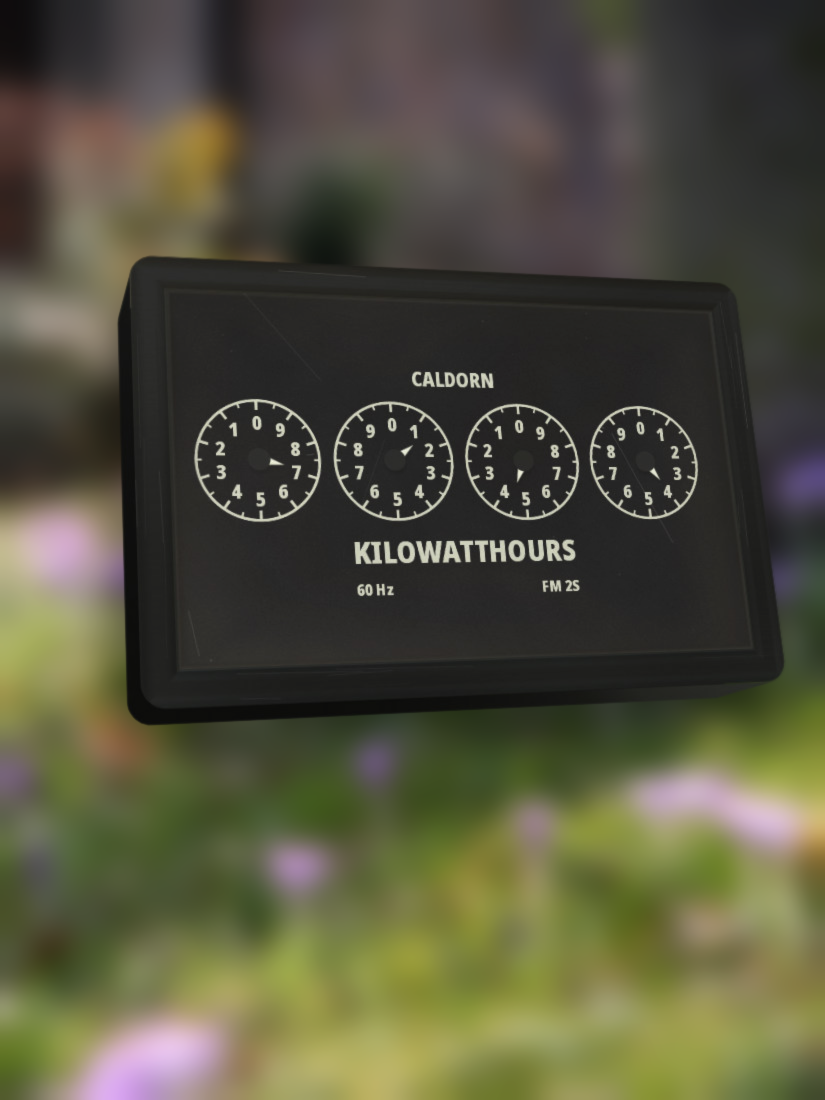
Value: 7144 kWh
